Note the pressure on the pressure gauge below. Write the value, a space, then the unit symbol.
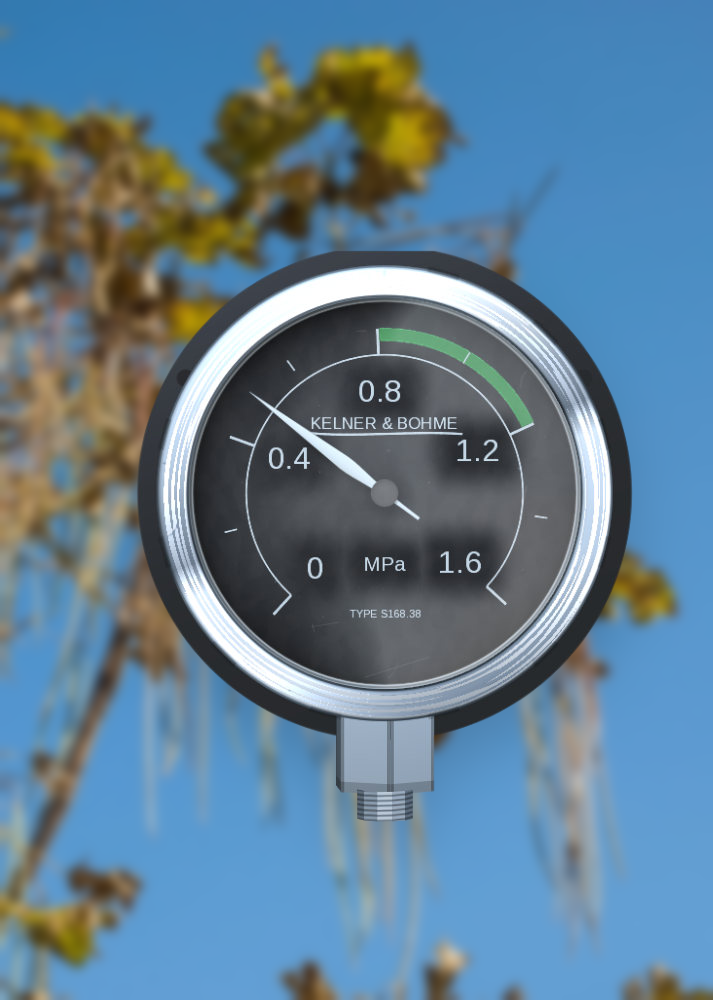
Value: 0.5 MPa
